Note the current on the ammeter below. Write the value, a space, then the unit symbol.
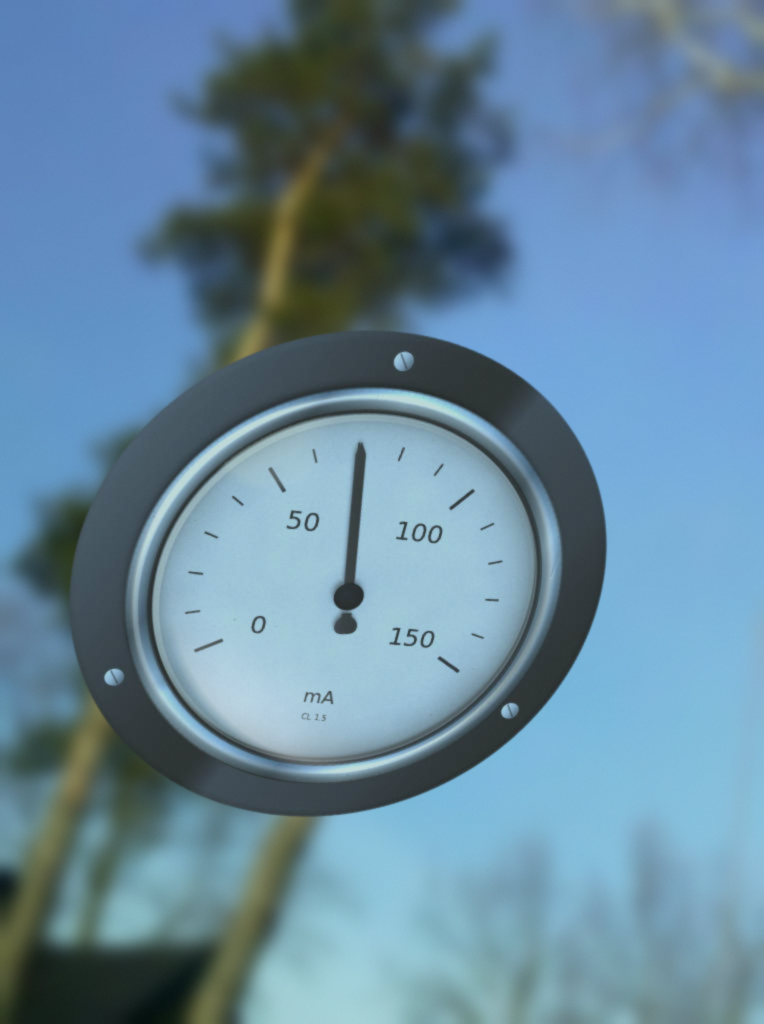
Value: 70 mA
